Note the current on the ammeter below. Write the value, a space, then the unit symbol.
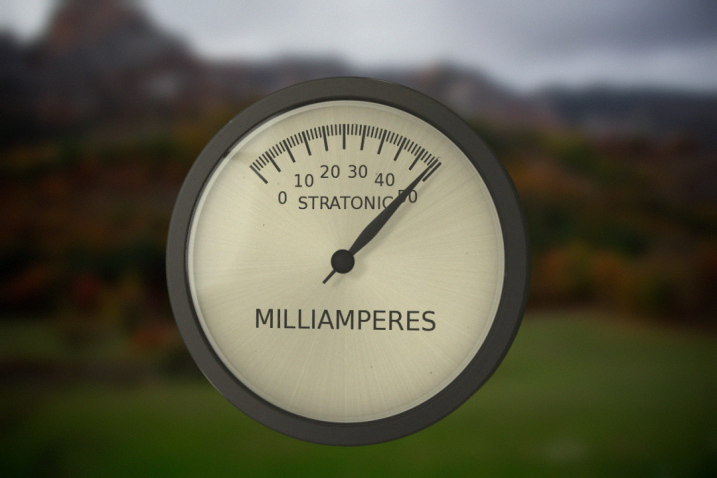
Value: 49 mA
